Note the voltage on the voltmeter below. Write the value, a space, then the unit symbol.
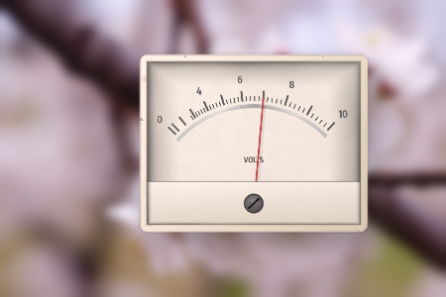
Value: 7 V
